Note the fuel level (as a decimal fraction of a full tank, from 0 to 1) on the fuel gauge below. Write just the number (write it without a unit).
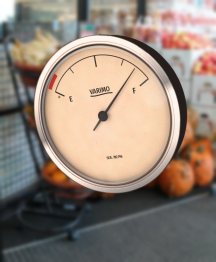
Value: 0.875
